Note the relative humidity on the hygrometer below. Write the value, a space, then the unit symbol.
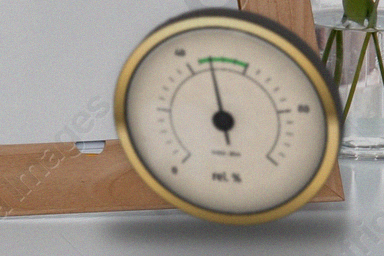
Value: 48 %
